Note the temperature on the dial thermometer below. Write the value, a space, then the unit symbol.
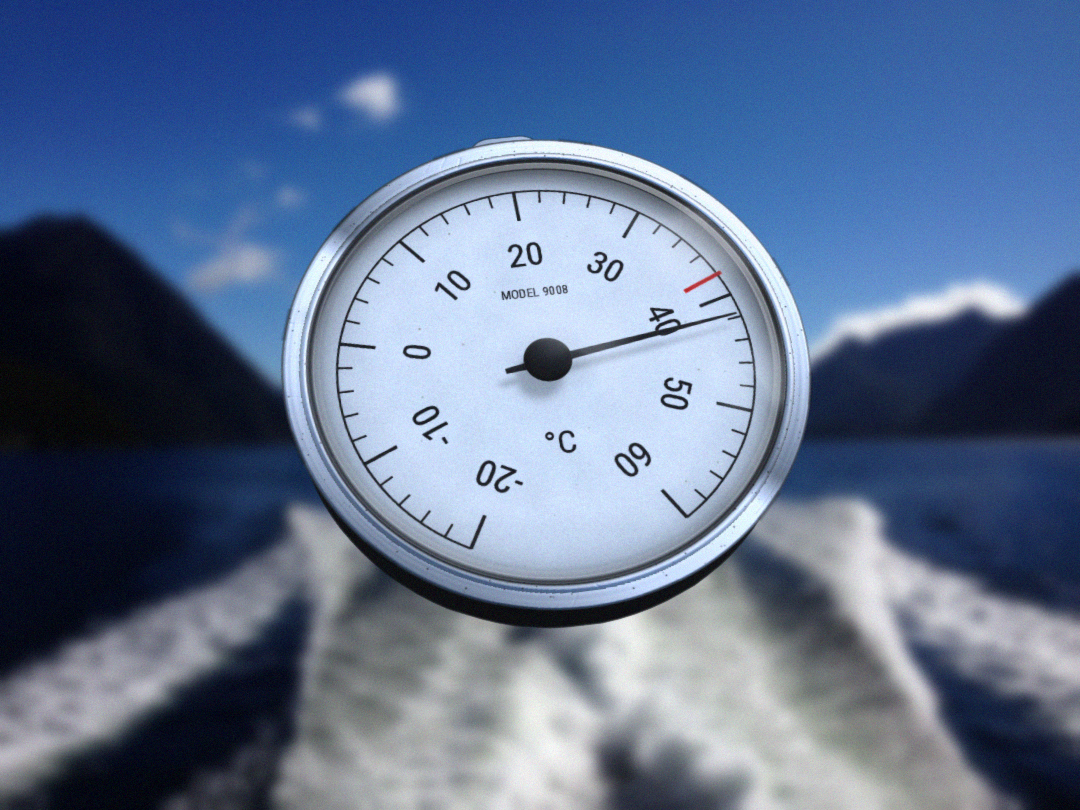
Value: 42 °C
